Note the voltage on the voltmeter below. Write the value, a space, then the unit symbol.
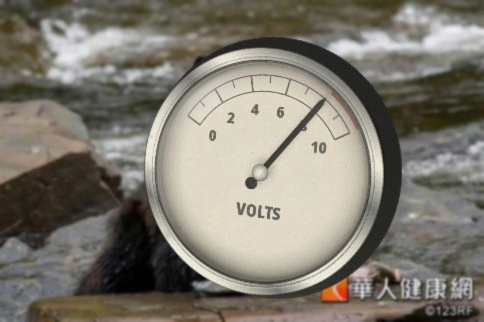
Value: 8 V
